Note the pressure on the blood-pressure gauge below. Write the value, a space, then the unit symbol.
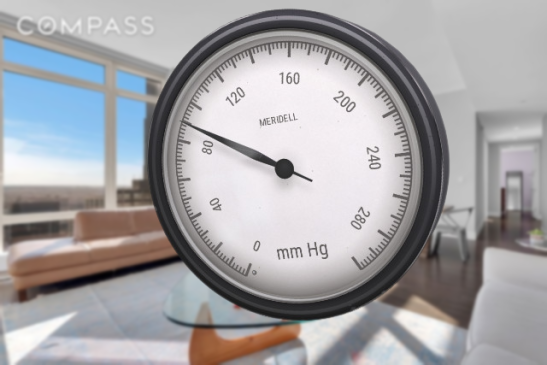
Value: 90 mmHg
